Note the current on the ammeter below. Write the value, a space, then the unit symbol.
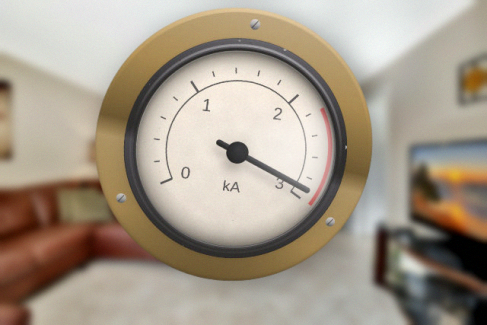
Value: 2.9 kA
